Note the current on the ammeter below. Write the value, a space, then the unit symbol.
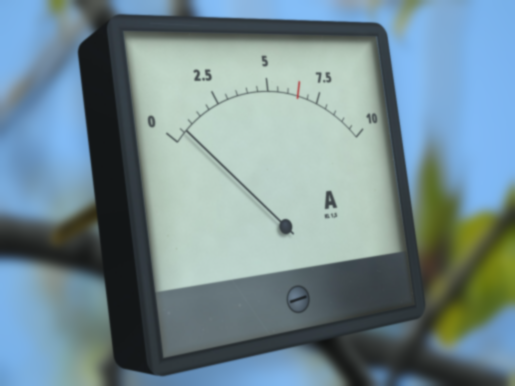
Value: 0.5 A
